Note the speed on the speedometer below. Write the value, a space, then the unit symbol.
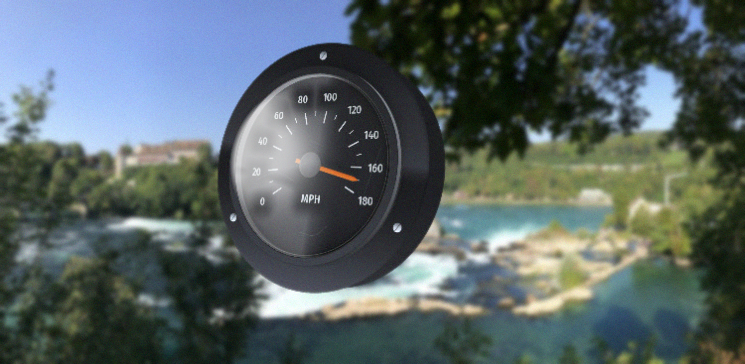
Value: 170 mph
